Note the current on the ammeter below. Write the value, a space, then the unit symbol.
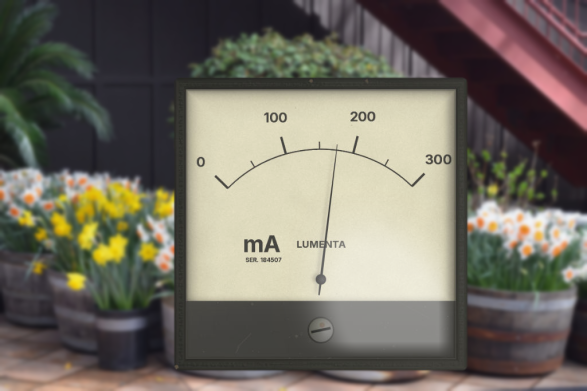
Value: 175 mA
